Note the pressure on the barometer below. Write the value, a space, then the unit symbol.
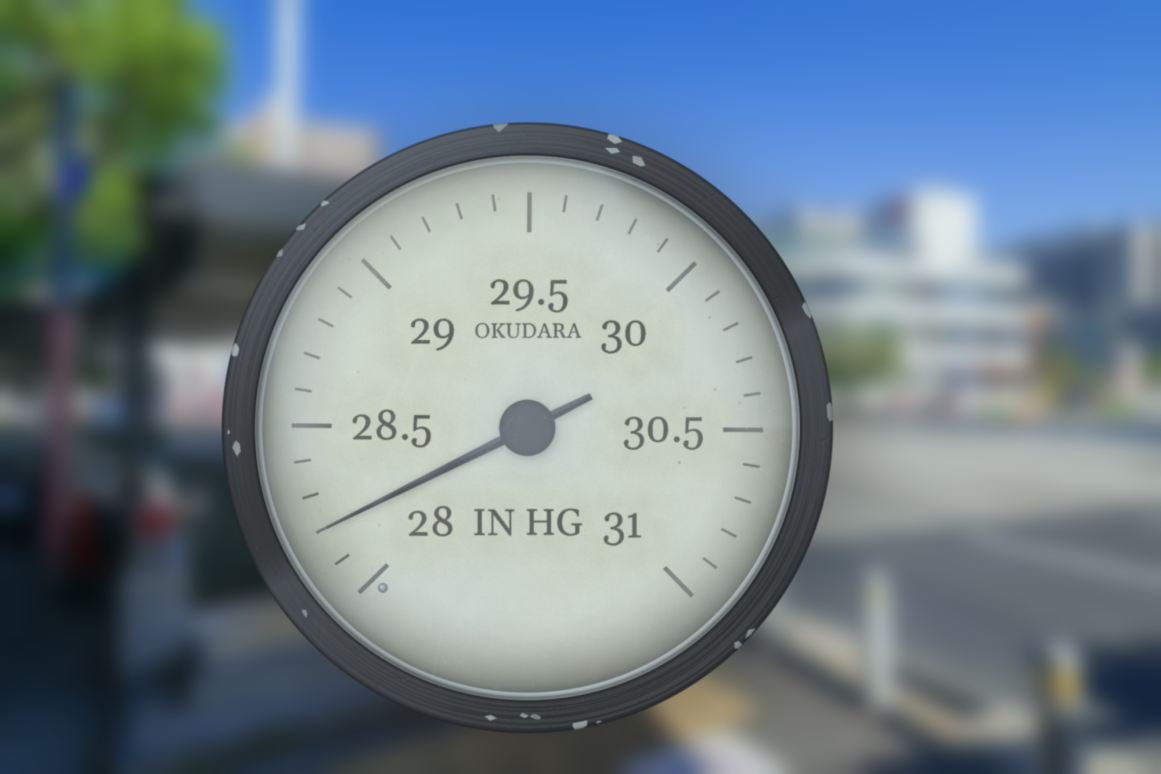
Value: 28.2 inHg
